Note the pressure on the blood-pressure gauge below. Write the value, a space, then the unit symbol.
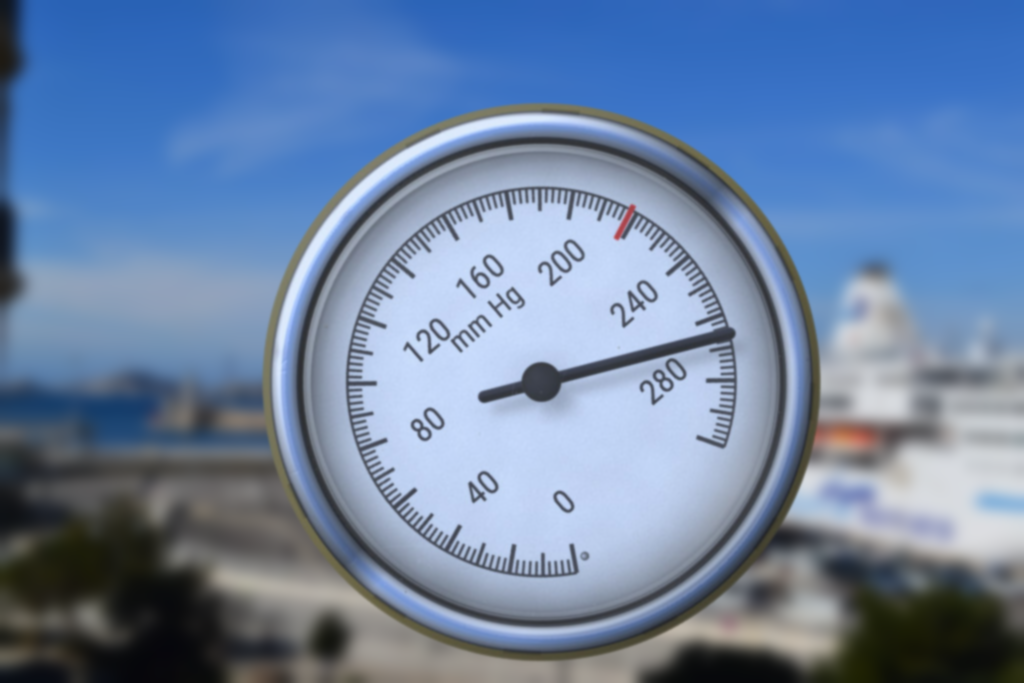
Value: 266 mmHg
